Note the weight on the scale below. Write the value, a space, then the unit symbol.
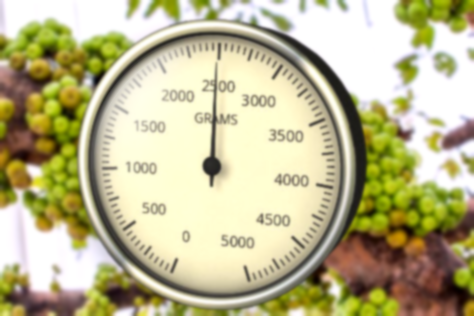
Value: 2500 g
